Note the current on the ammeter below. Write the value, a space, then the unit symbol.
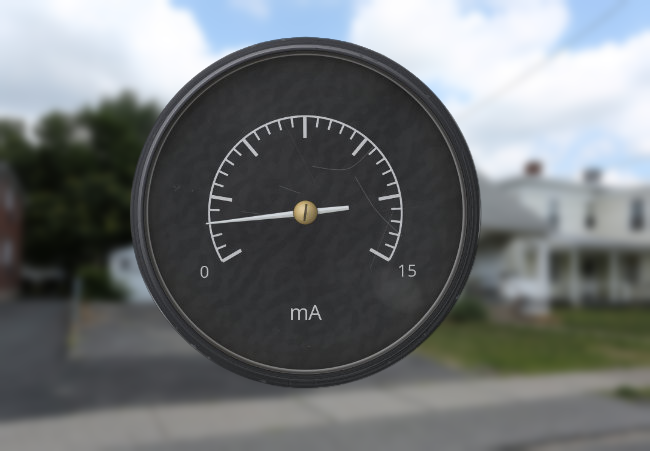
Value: 1.5 mA
